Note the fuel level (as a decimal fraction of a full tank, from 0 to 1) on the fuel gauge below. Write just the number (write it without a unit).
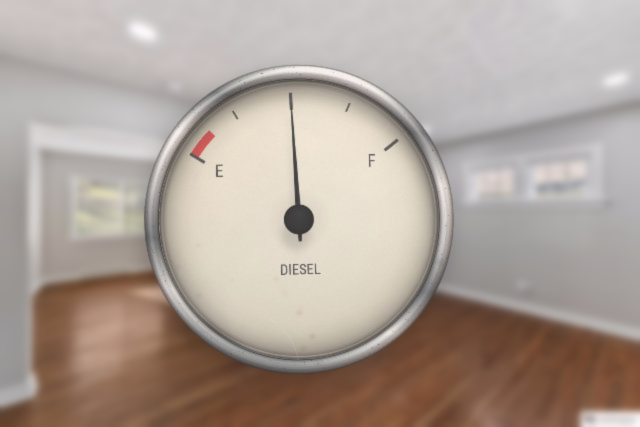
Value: 0.5
